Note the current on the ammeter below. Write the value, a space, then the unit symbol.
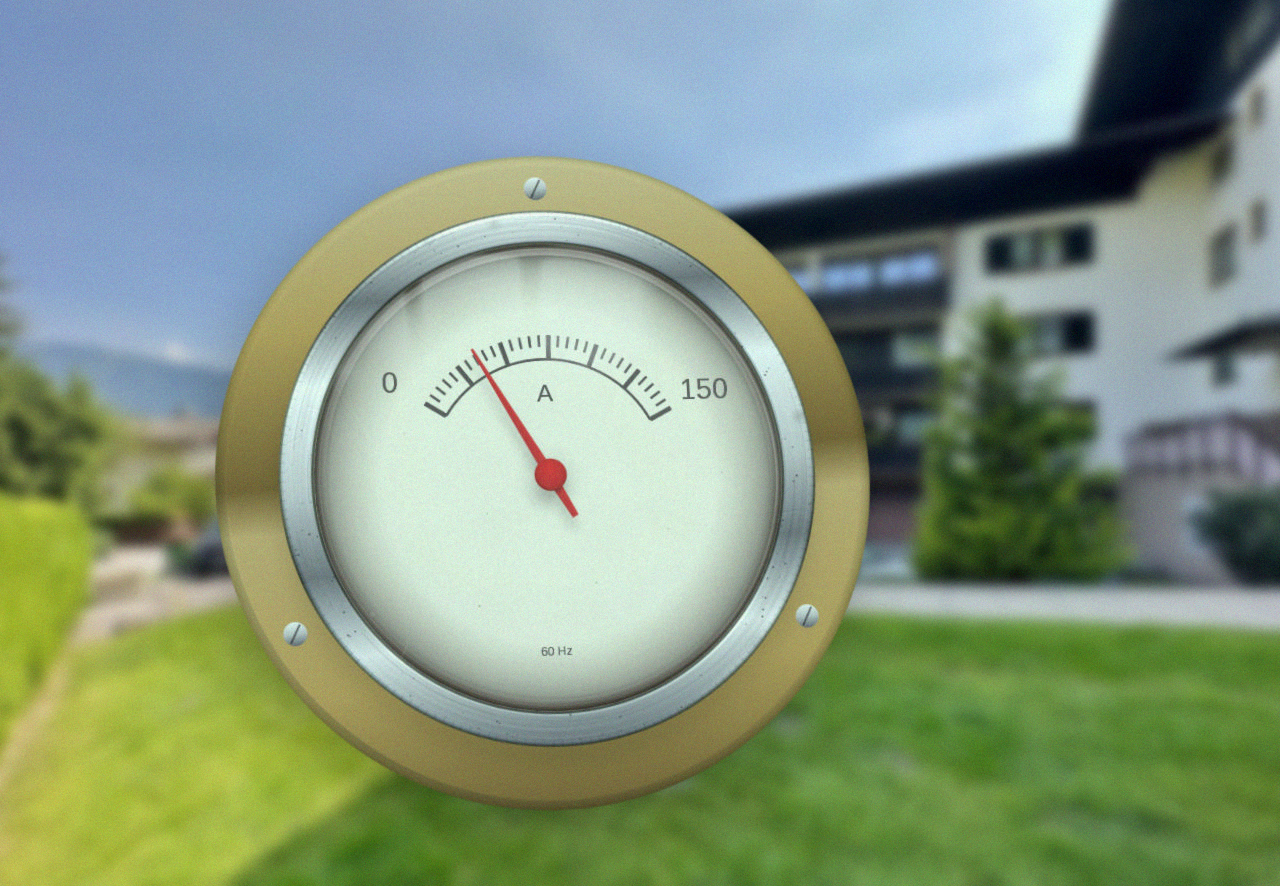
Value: 35 A
